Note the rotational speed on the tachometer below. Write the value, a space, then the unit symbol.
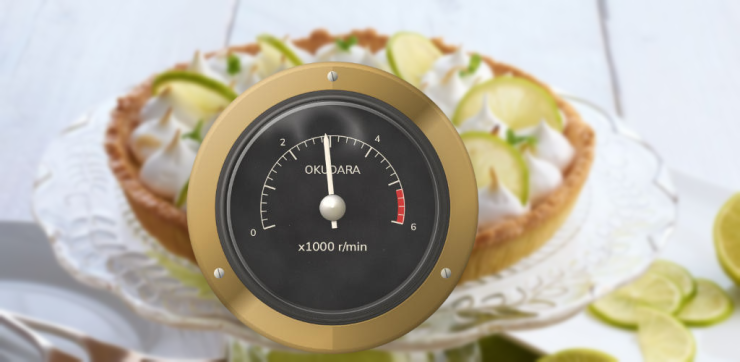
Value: 2900 rpm
